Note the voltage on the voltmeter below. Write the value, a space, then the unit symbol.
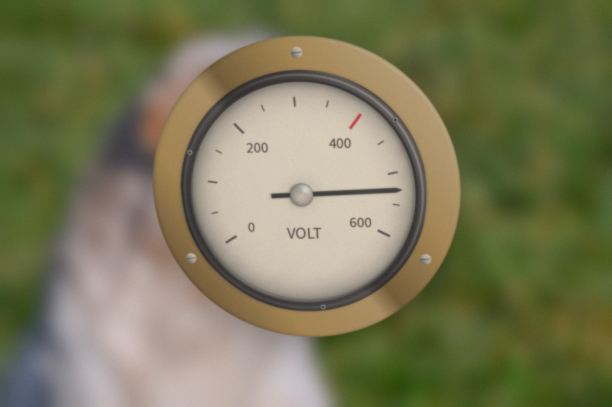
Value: 525 V
